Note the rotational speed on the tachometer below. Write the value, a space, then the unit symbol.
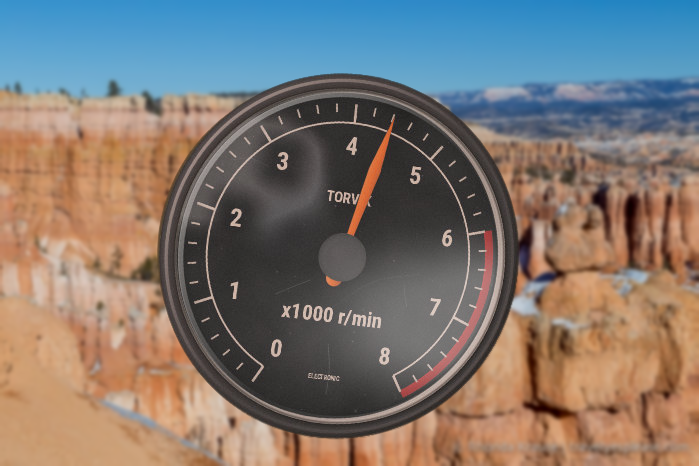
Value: 4400 rpm
